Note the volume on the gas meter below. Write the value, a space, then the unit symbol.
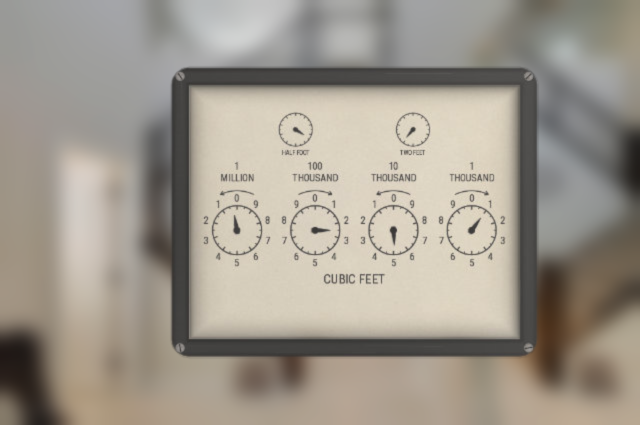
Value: 25100 ft³
